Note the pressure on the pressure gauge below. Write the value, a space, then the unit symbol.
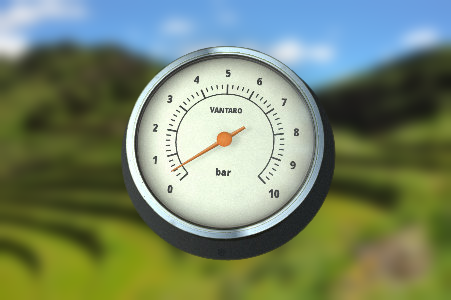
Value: 0.4 bar
